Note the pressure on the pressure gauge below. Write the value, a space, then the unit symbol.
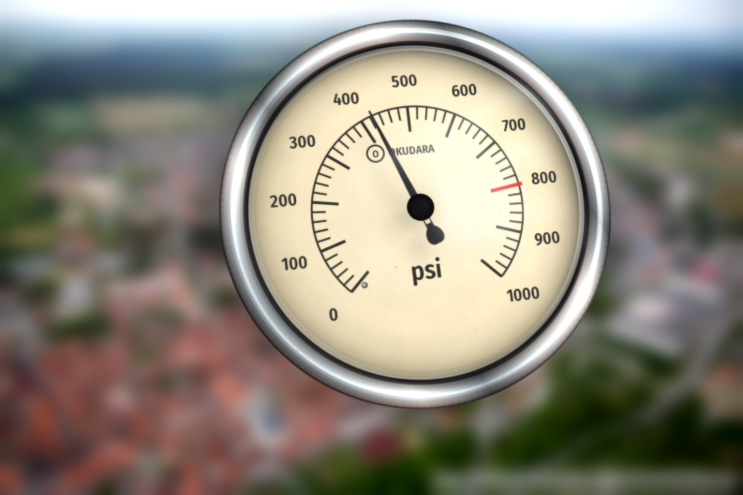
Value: 420 psi
